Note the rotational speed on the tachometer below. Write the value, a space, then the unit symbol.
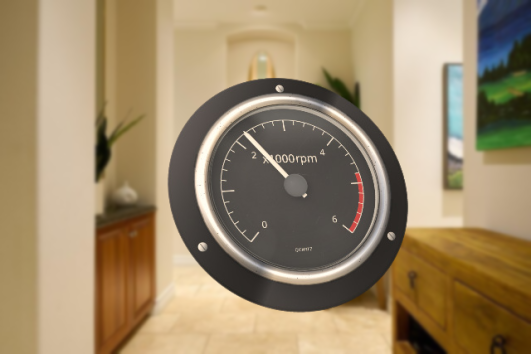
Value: 2200 rpm
